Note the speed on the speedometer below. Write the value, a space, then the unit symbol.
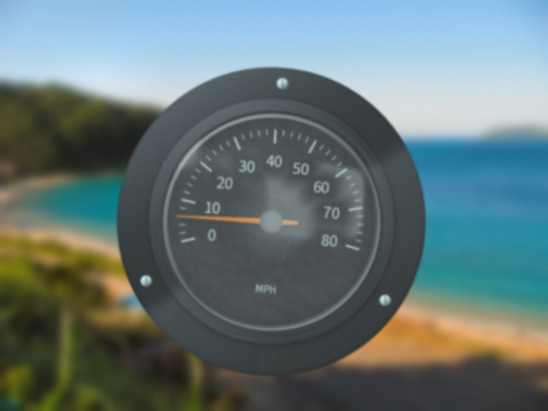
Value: 6 mph
